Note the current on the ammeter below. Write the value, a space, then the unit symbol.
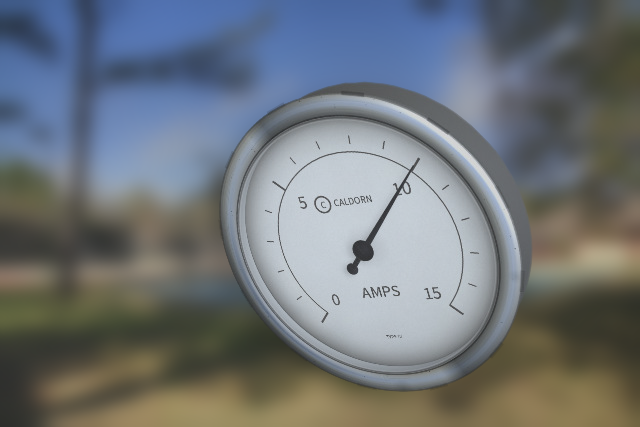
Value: 10 A
